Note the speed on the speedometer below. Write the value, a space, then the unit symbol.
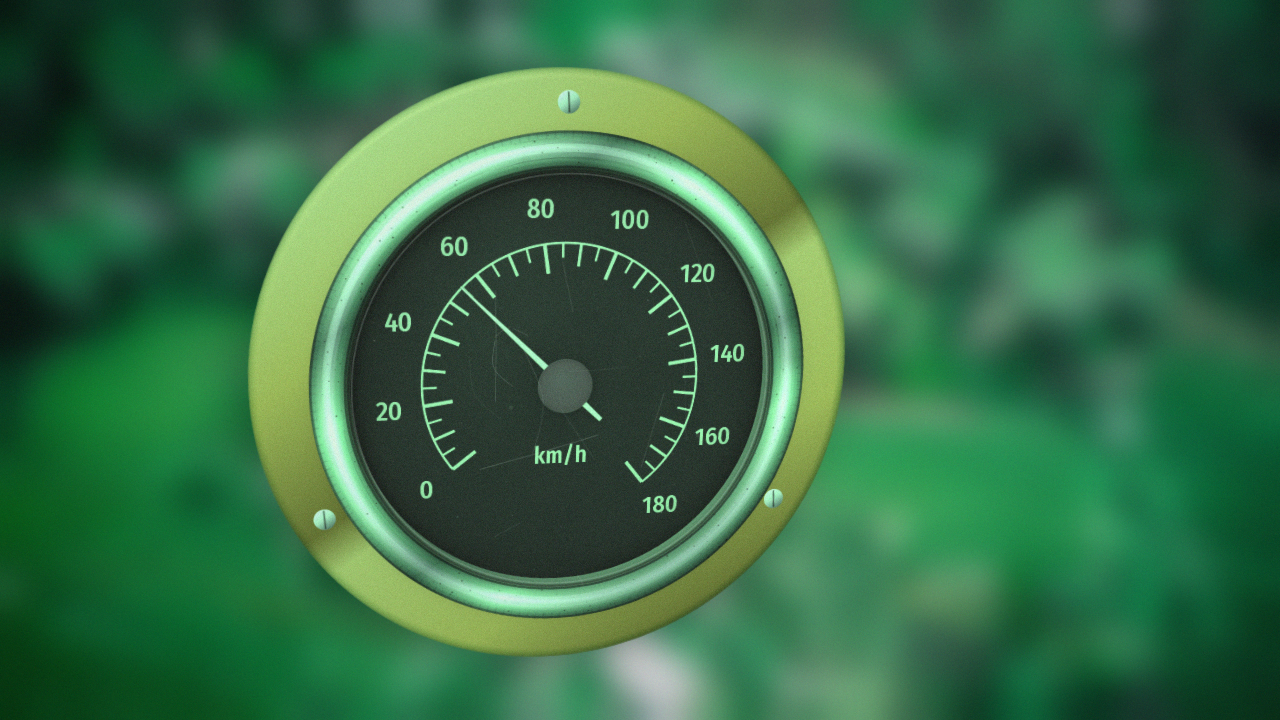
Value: 55 km/h
